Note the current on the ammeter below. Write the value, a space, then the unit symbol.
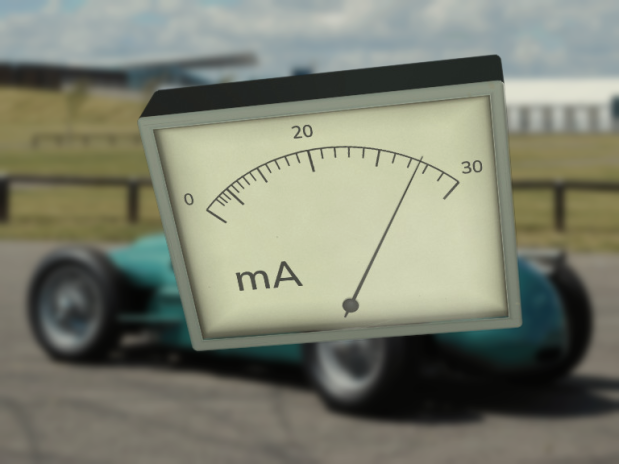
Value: 27.5 mA
